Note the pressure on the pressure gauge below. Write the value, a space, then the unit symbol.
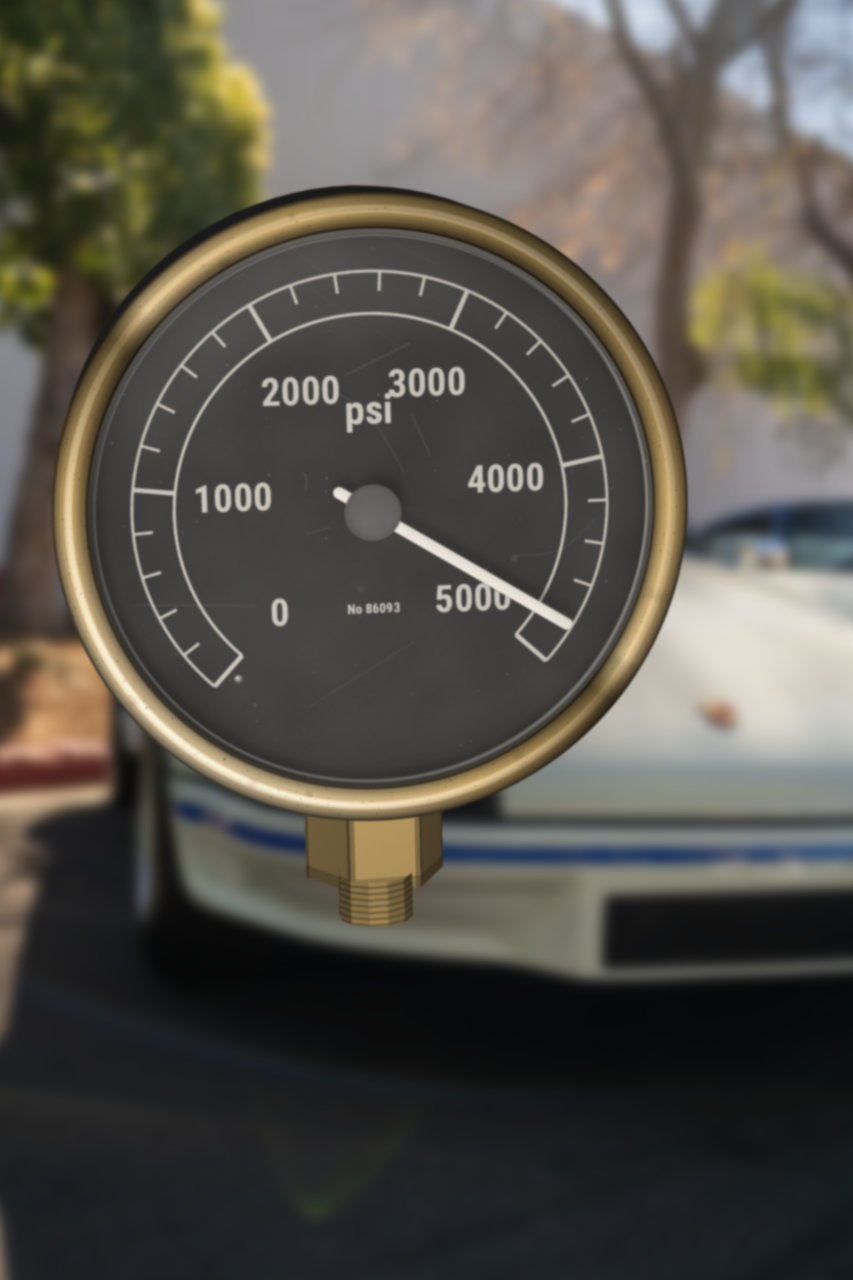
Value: 4800 psi
